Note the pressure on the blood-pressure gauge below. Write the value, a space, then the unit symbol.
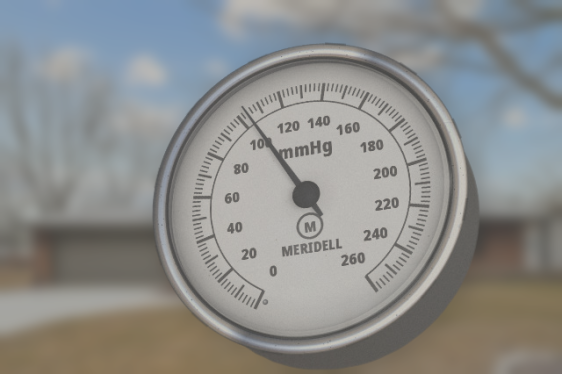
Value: 104 mmHg
